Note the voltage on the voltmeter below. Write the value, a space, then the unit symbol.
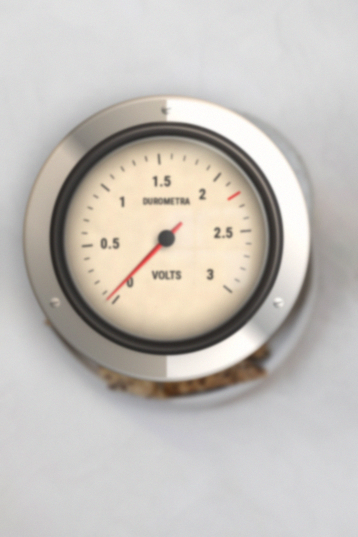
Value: 0.05 V
